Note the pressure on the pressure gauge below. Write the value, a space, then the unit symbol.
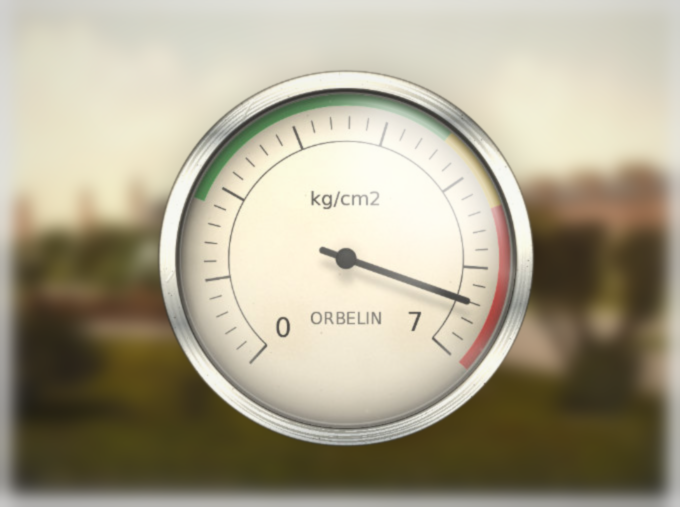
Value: 6.4 kg/cm²
